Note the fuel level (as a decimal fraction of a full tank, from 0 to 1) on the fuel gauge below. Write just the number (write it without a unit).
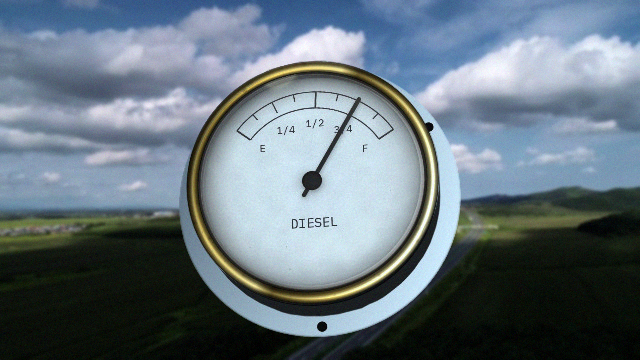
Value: 0.75
